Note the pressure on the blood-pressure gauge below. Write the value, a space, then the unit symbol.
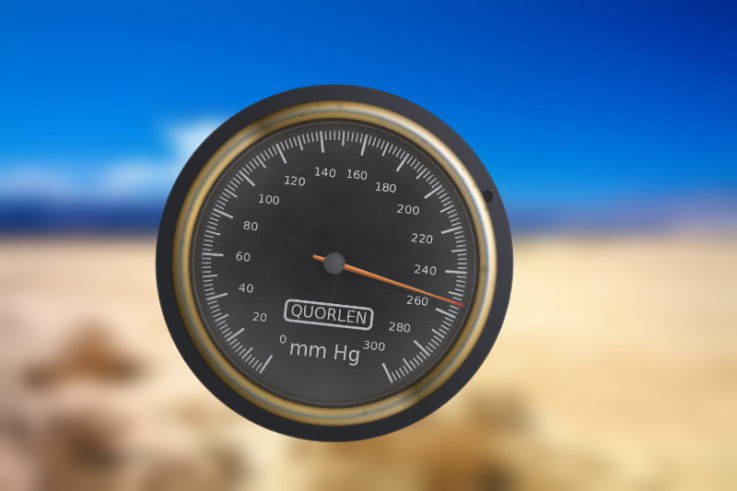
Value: 254 mmHg
